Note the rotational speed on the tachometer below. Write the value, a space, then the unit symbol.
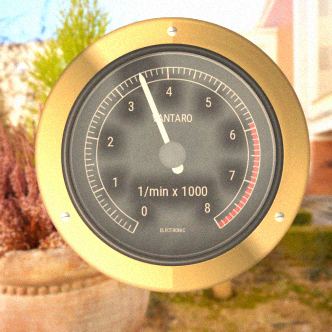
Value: 3500 rpm
